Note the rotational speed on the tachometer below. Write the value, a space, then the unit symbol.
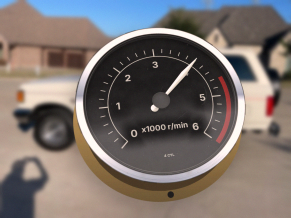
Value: 4000 rpm
